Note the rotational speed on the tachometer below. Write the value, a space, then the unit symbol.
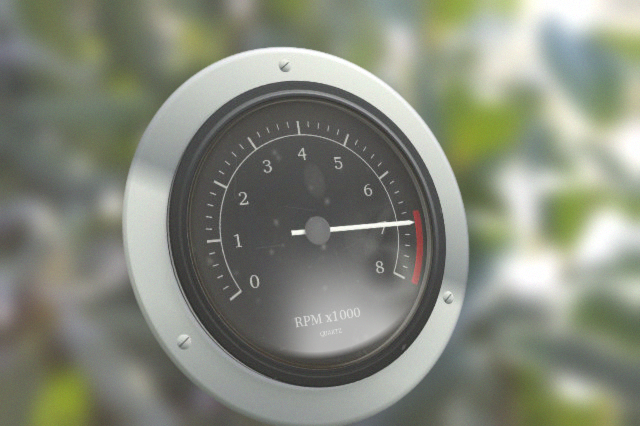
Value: 7000 rpm
